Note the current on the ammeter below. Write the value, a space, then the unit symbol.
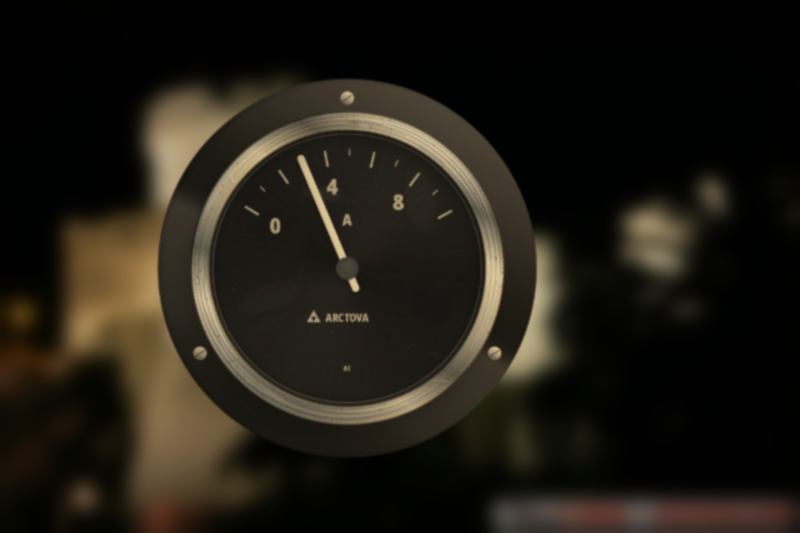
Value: 3 A
